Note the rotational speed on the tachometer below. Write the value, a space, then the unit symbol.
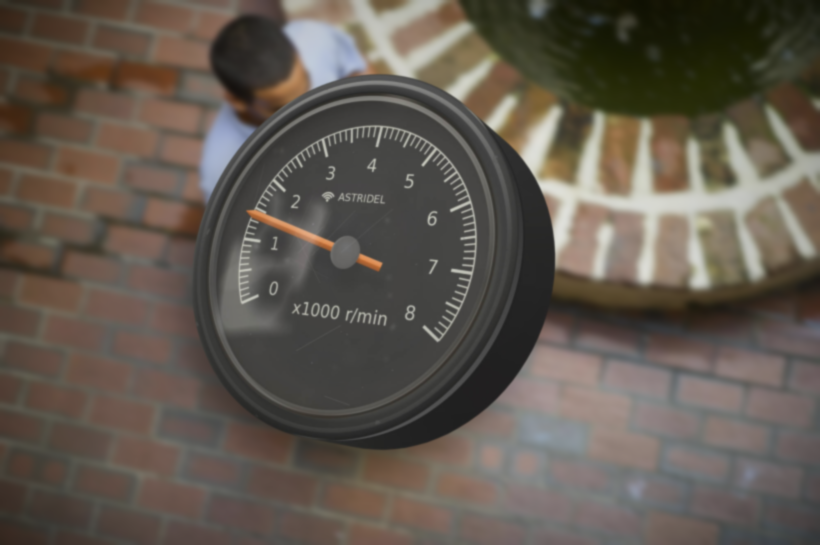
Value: 1400 rpm
